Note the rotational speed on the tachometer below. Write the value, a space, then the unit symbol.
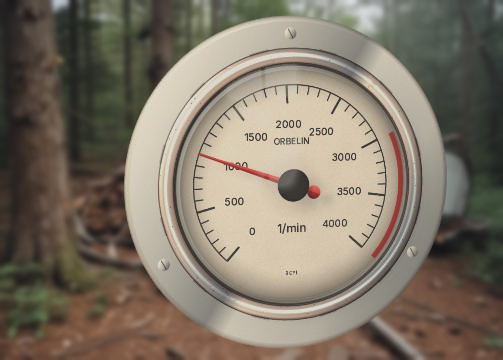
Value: 1000 rpm
